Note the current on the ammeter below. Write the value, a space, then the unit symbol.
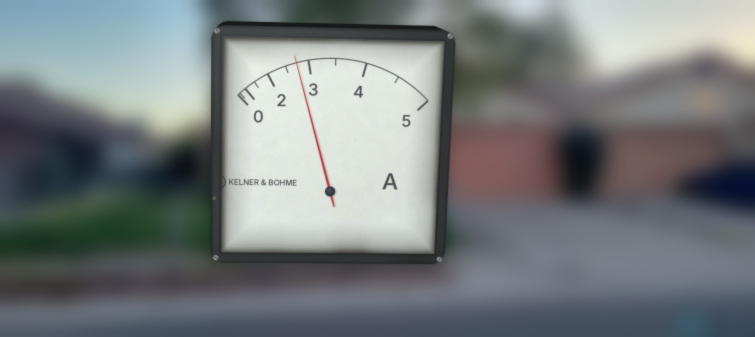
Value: 2.75 A
